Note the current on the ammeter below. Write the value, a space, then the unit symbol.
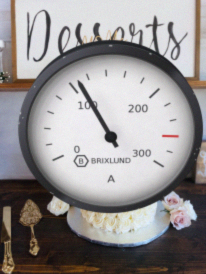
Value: 110 A
